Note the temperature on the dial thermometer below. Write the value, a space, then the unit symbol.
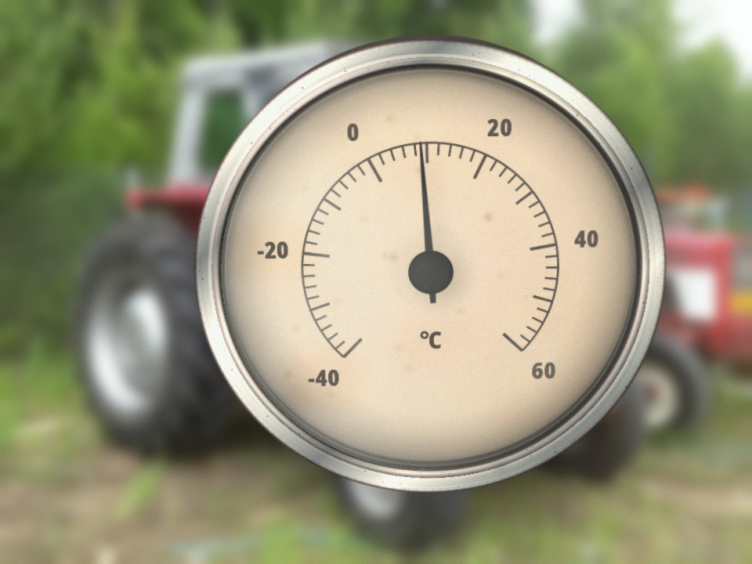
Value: 9 °C
